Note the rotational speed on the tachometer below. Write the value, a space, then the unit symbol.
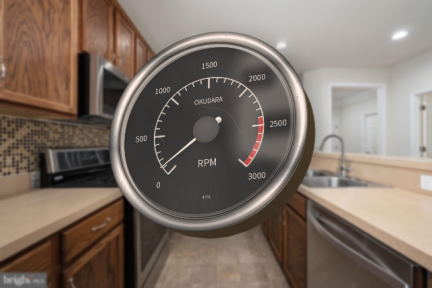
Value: 100 rpm
